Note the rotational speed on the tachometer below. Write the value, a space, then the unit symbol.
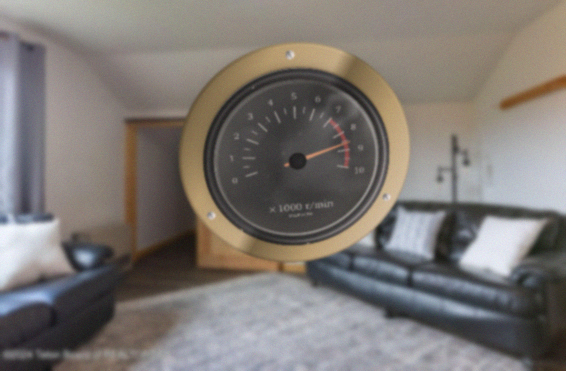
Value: 8500 rpm
